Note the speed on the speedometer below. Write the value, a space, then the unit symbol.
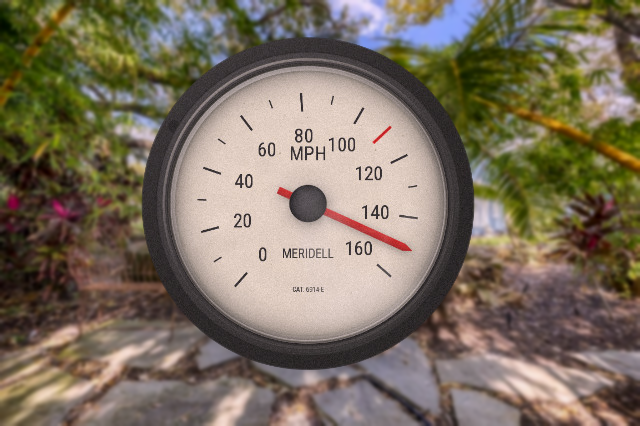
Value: 150 mph
